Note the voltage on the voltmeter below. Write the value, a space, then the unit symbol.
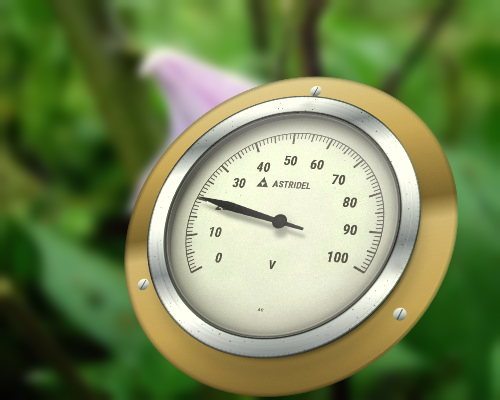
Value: 20 V
